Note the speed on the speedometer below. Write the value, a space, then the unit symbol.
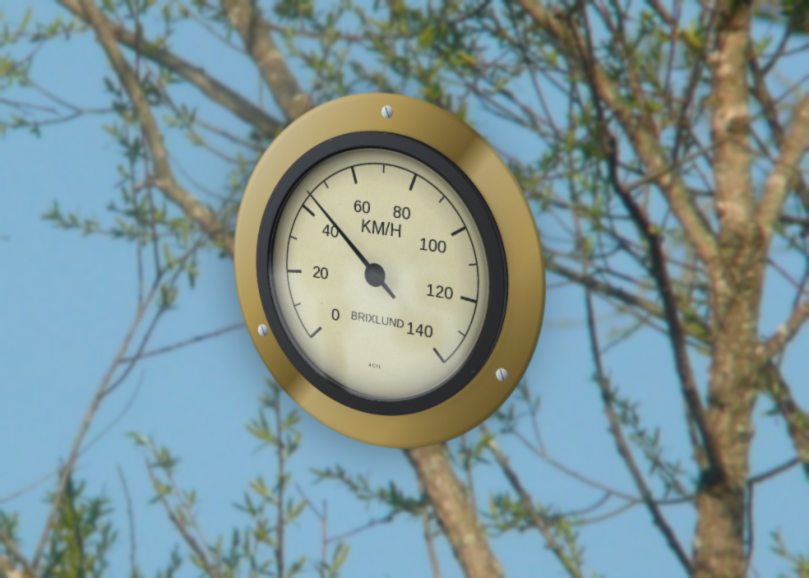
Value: 45 km/h
